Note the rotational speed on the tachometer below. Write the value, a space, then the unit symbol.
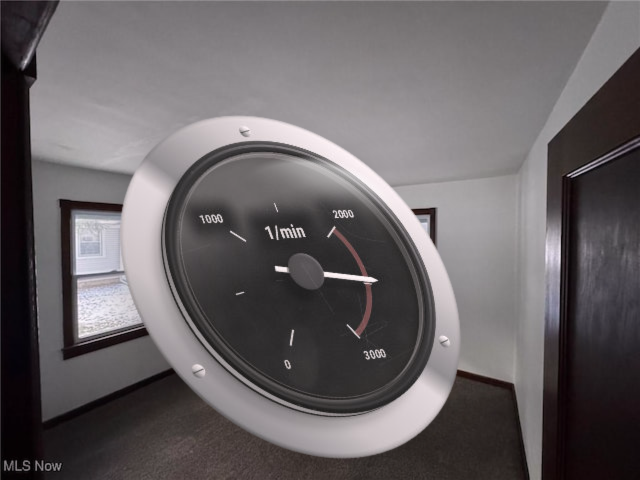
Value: 2500 rpm
